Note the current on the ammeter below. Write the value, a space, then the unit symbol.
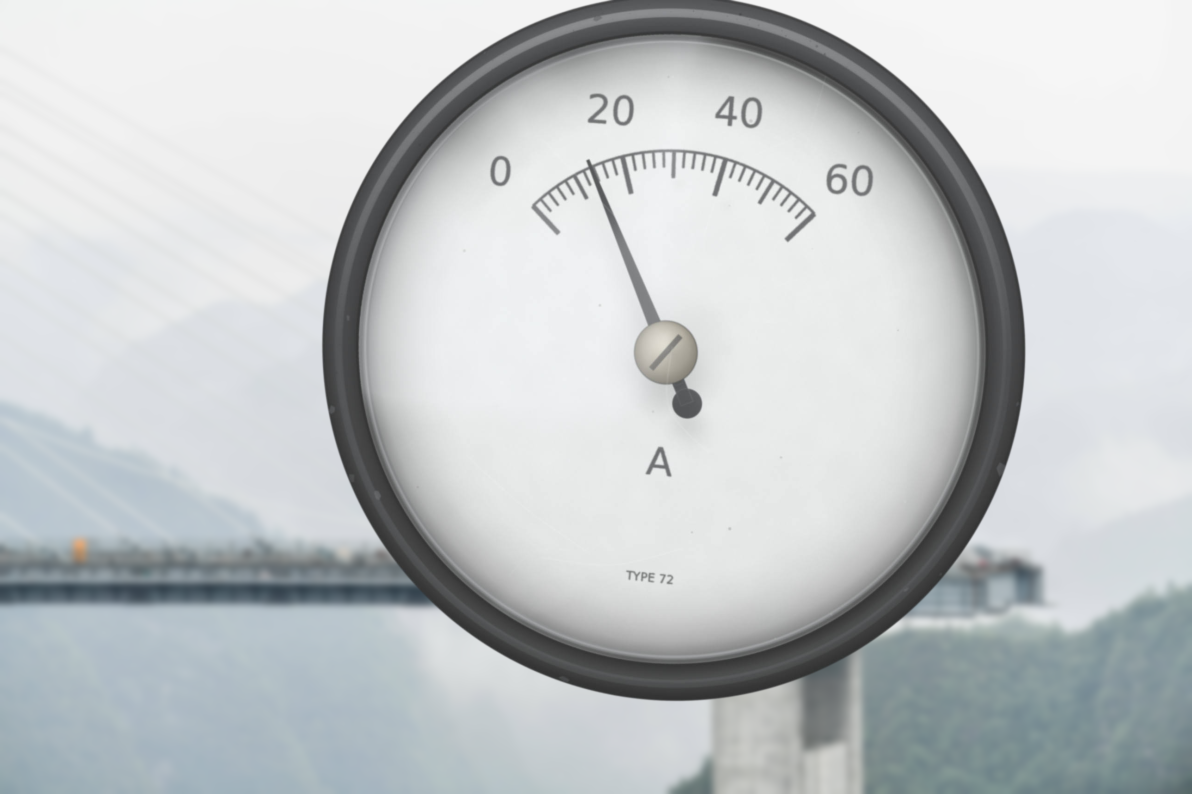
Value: 14 A
